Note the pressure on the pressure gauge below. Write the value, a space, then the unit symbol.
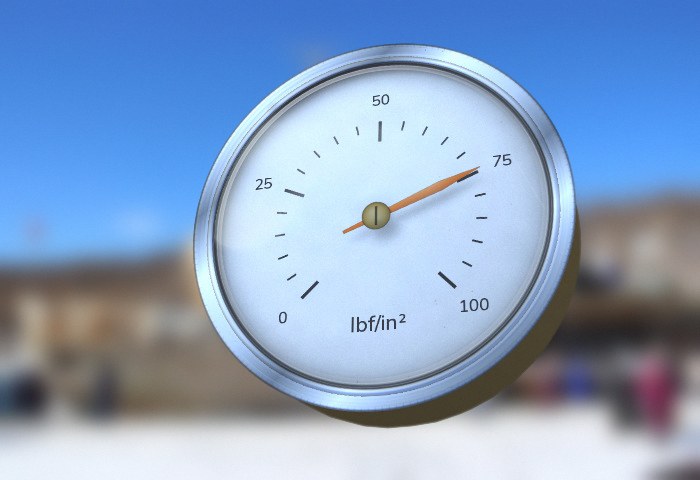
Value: 75 psi
